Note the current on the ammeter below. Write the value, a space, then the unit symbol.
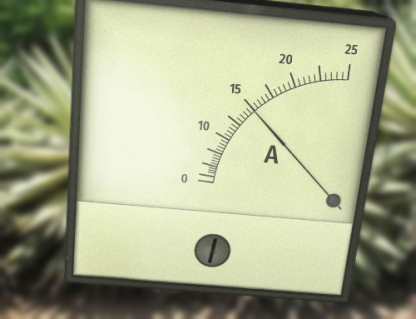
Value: 15 A
